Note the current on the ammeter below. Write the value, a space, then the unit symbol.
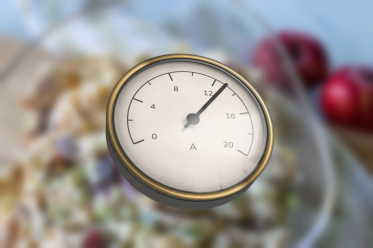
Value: 13 A
